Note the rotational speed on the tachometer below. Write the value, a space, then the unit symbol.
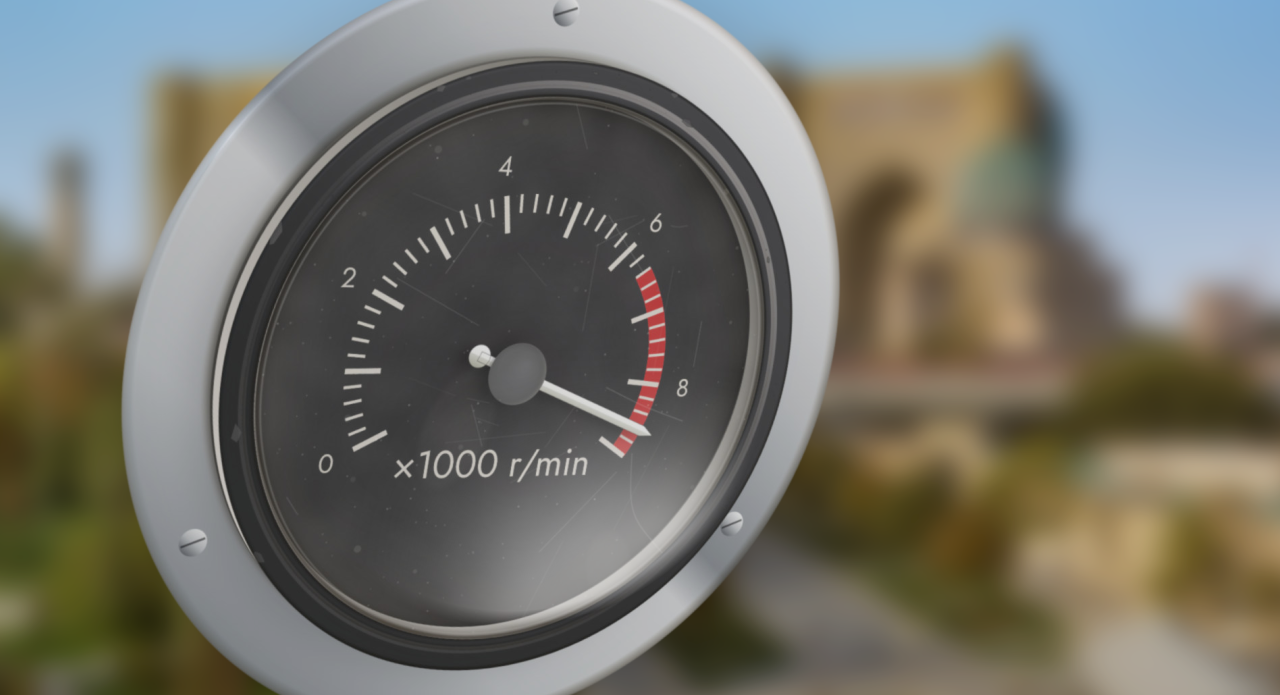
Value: 8600 rpm
